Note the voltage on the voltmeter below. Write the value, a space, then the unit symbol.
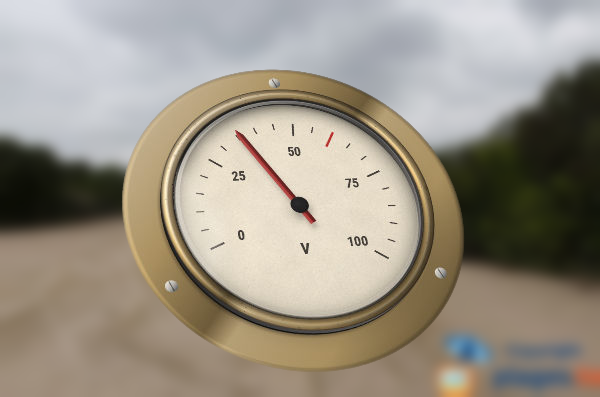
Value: 35 V
